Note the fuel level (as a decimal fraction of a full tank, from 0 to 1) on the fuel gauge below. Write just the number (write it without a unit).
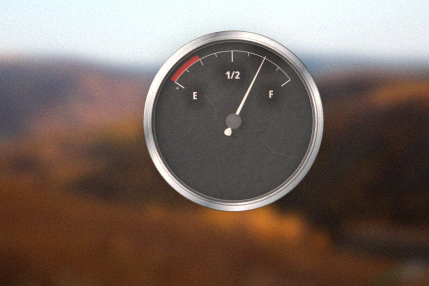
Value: 0.75
